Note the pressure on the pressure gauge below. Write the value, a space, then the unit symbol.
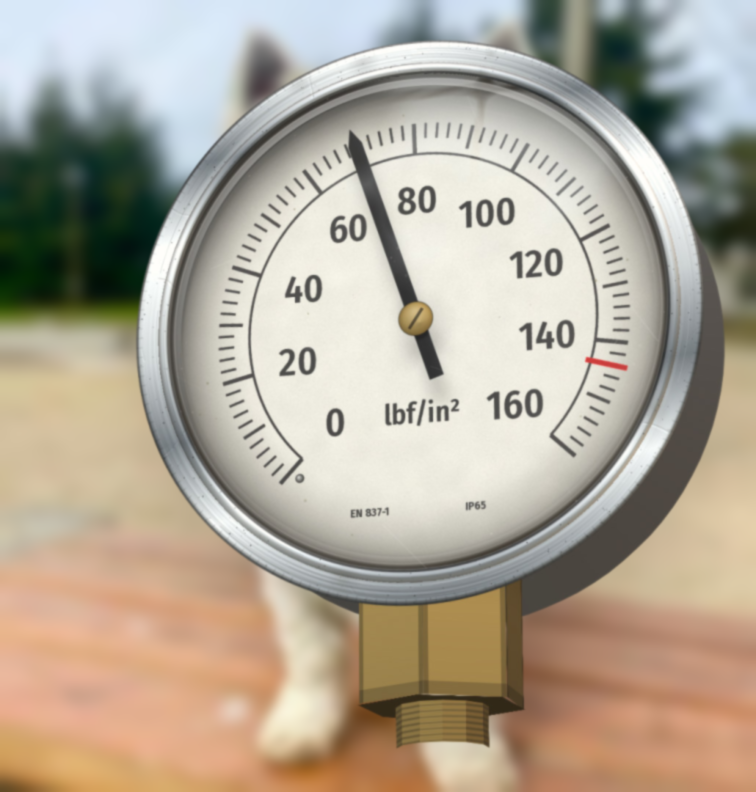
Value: 70 psi
